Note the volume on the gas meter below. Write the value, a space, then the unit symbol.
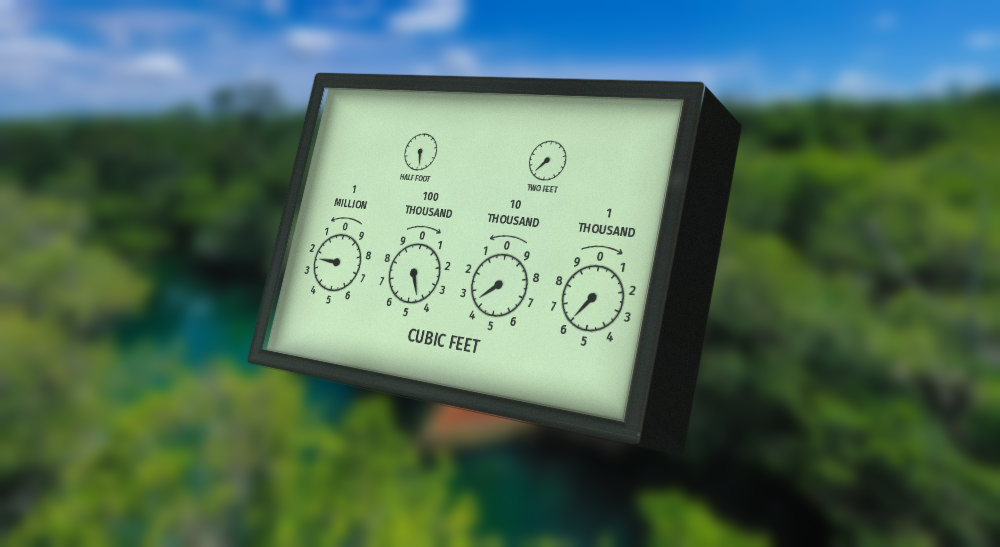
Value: 243600 ft³
